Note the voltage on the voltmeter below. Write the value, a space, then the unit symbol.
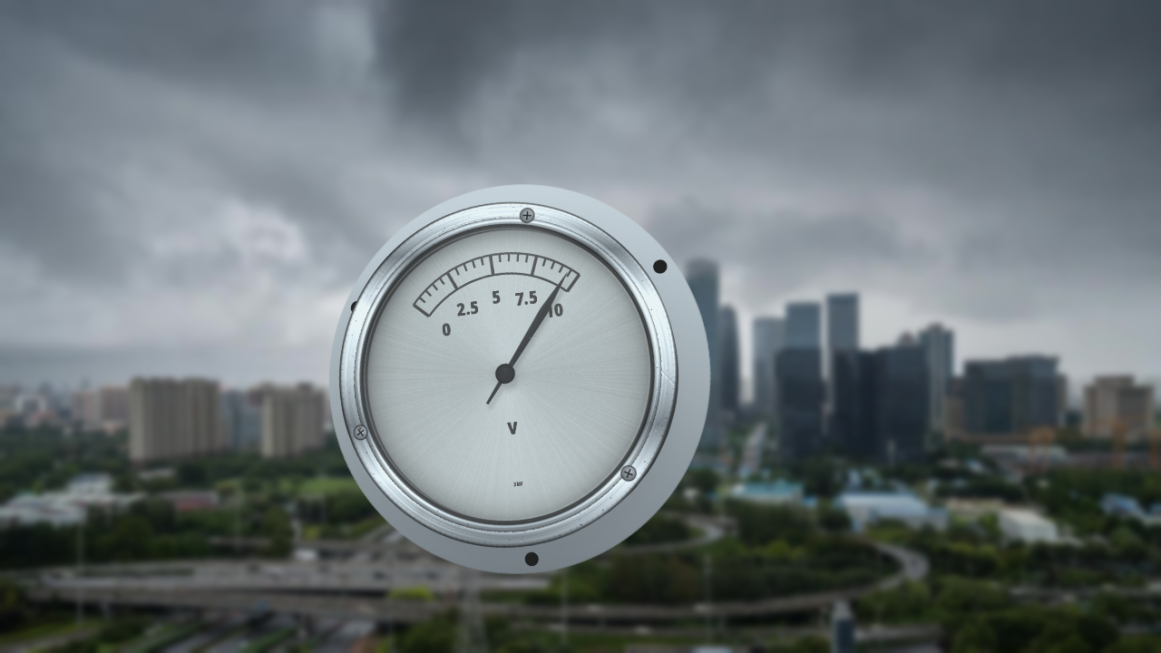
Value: 9.5 V
